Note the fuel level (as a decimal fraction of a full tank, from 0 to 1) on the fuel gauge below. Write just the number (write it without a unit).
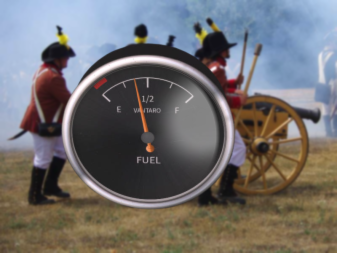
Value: 0.375
